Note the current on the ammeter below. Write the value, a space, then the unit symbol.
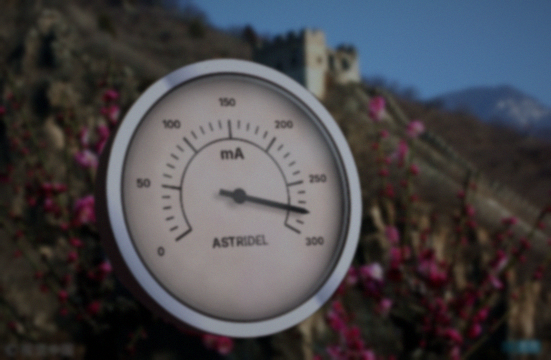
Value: 280 mA
